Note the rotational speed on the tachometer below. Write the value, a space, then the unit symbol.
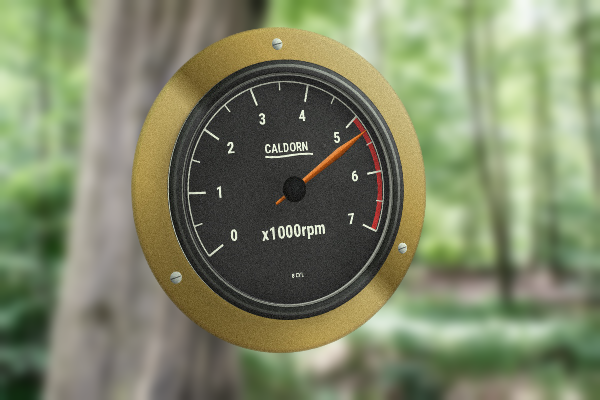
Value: 5250 rpm
